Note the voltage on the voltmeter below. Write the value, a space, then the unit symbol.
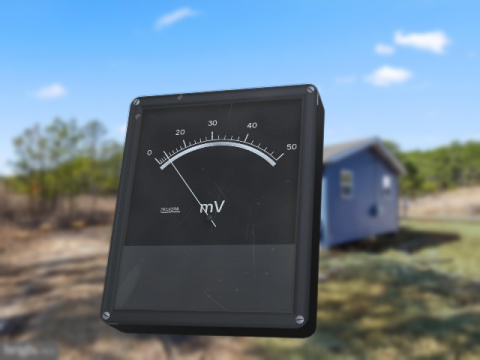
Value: 10 mV
